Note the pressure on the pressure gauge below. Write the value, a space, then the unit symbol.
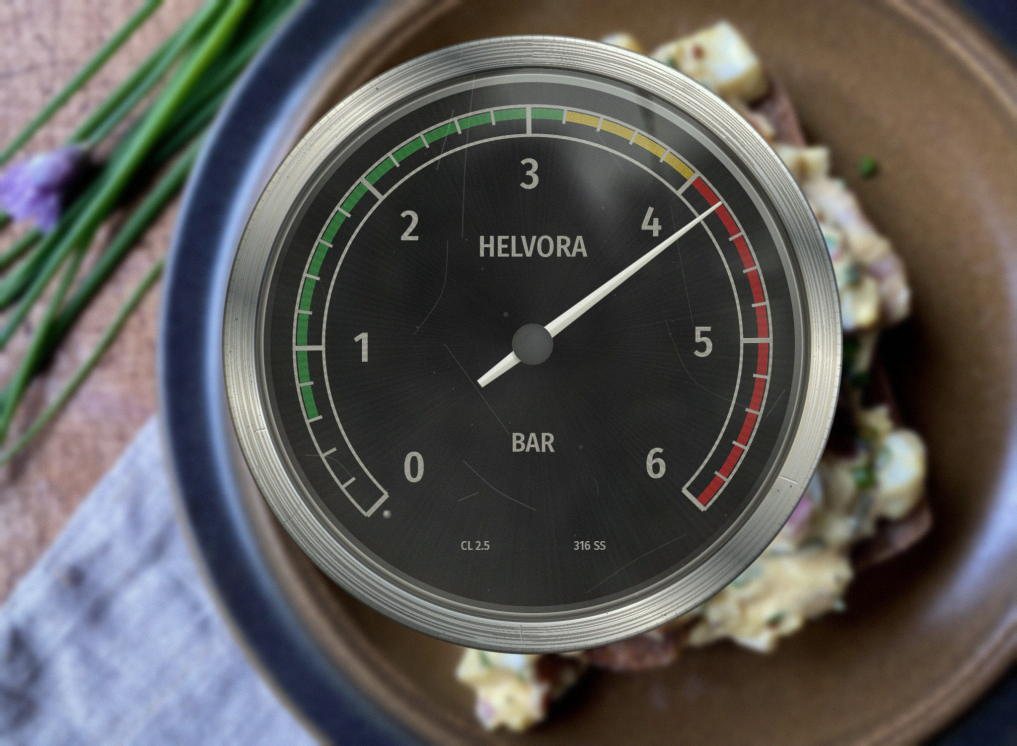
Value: 4.2 bar
